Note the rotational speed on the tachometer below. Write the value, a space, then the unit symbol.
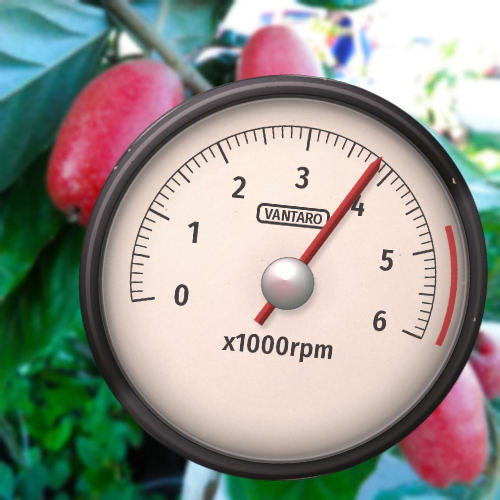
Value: 3800 rpm
